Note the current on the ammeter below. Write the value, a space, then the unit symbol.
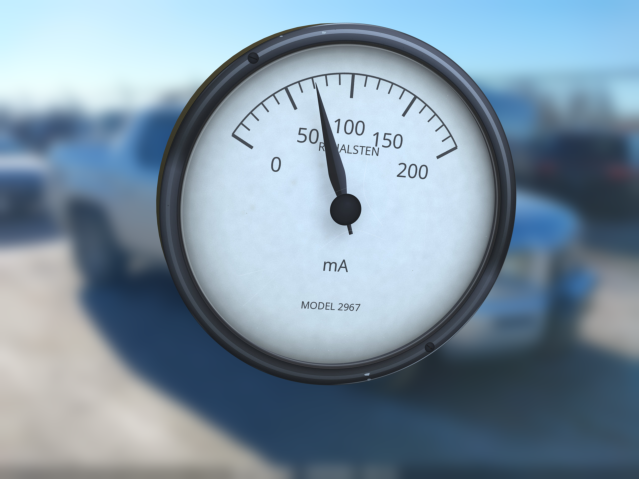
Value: 70 mA
